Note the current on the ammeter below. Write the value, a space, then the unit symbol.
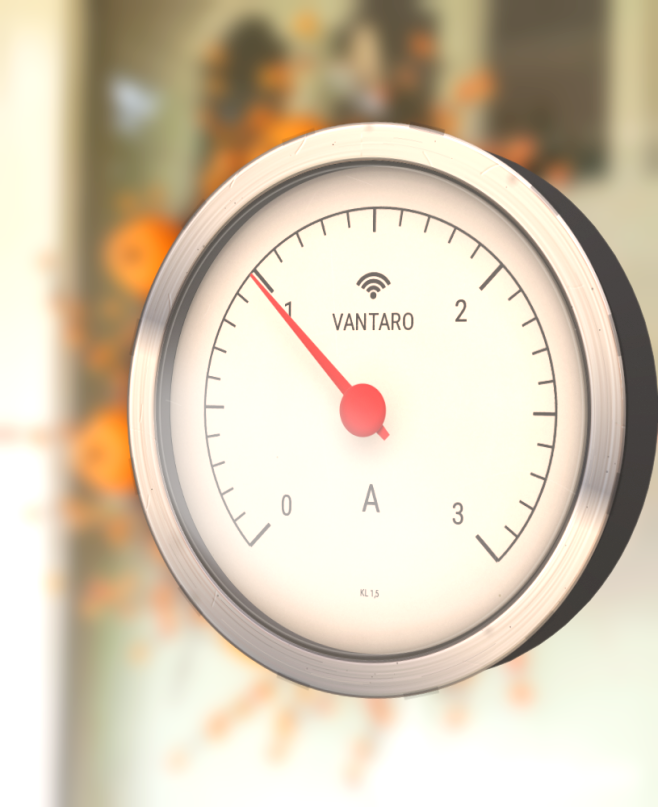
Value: 1 A
